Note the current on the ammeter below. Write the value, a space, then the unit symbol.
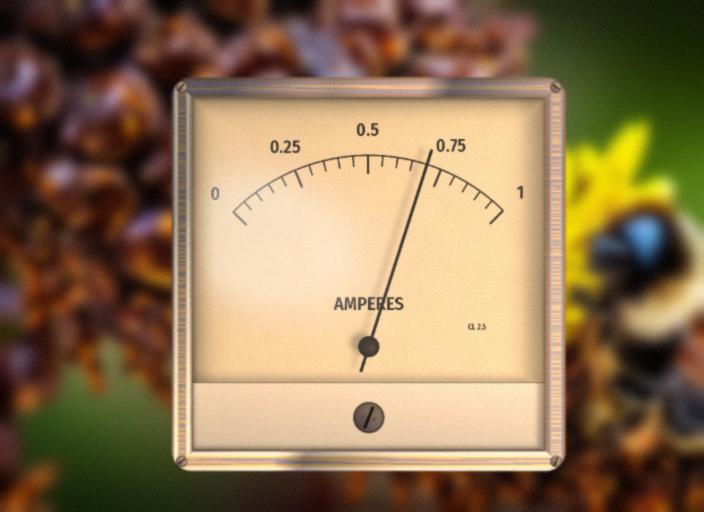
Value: 0.7 A
